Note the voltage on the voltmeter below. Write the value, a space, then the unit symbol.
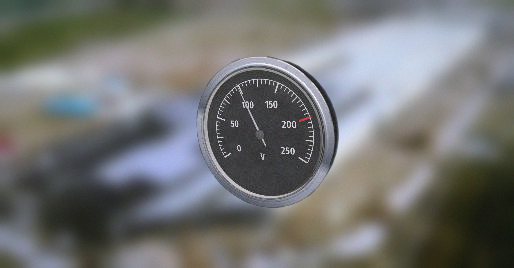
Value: 100 V
